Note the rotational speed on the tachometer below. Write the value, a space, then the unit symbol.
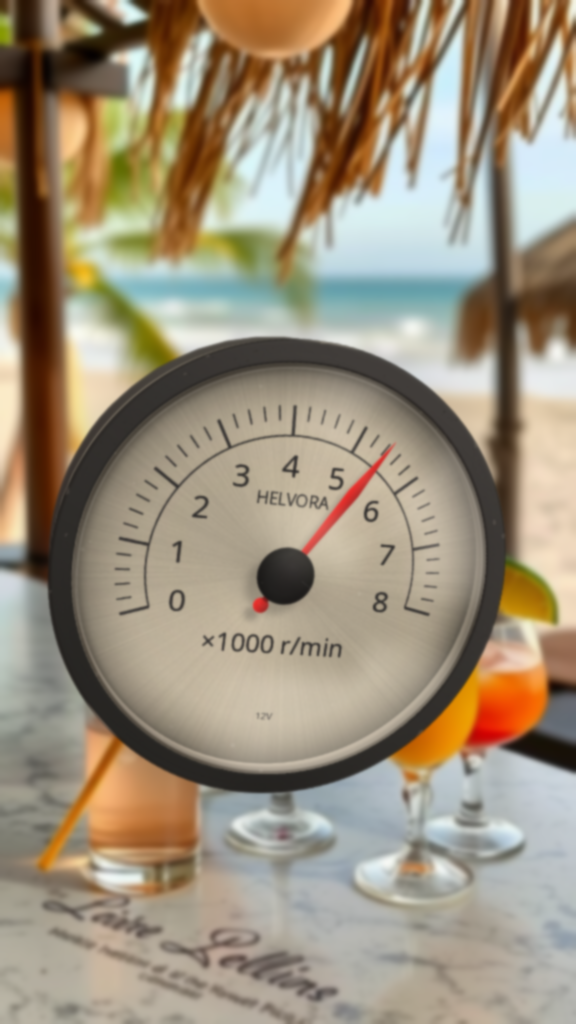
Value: 5400 rpm
